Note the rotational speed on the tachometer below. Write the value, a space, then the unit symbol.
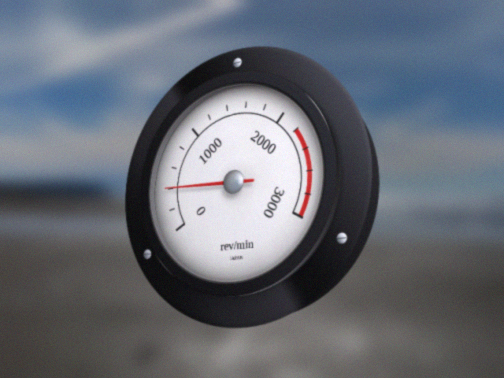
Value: 400 rpm
